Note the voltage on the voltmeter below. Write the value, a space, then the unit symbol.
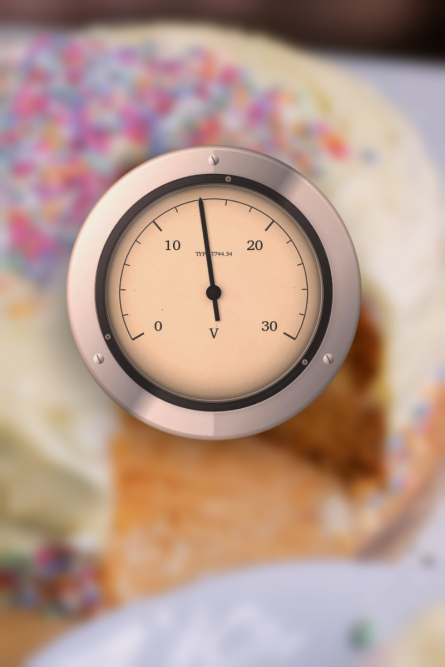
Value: 14 V
